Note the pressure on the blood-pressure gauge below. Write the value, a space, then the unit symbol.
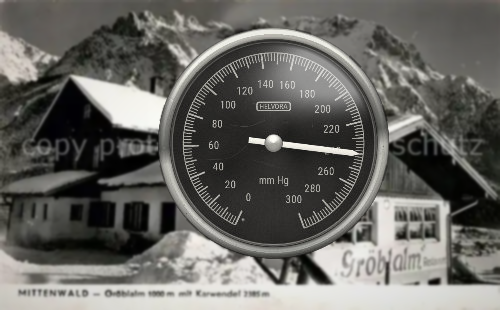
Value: 240 mmHg
